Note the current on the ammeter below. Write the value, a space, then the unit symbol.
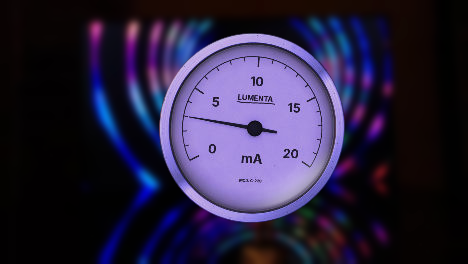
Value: 3 mA
